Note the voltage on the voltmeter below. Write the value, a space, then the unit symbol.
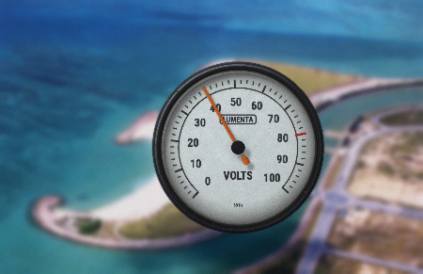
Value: 40 V
